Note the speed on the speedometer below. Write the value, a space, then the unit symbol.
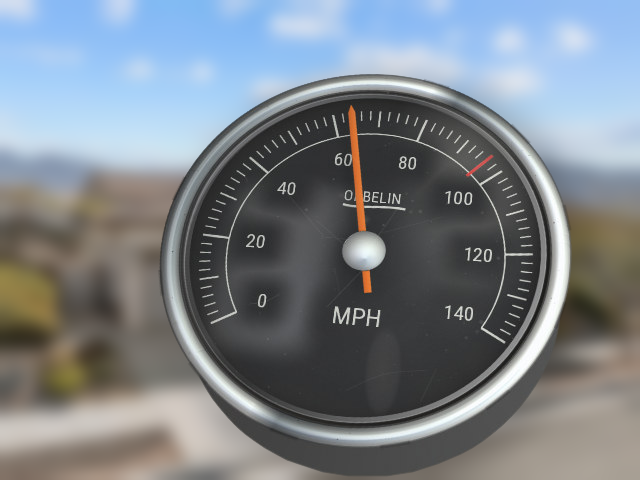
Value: 64 mph
